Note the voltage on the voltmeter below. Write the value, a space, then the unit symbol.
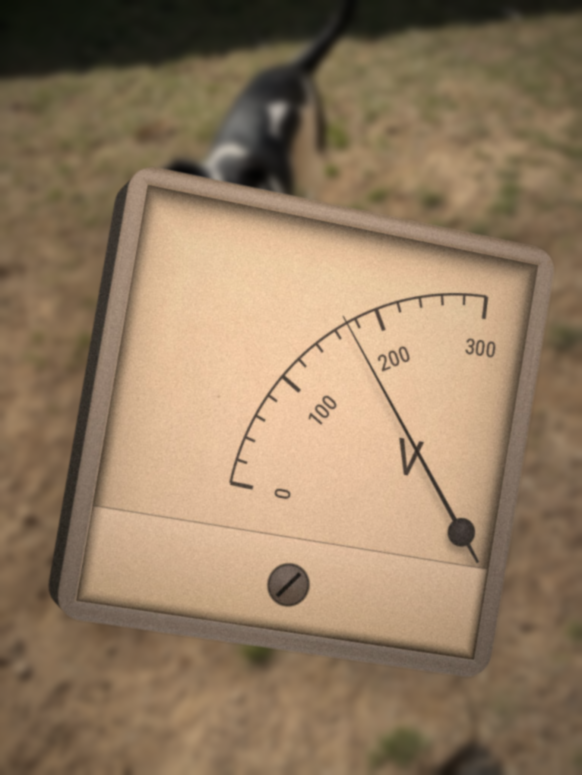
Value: 170 V
